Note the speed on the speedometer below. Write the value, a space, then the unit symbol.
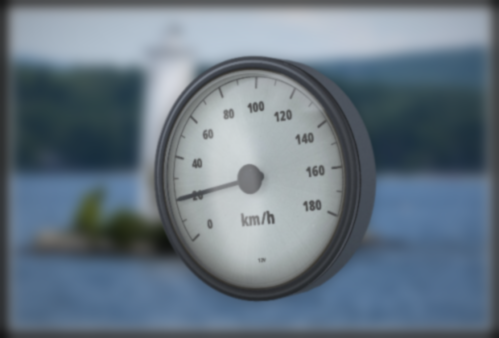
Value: 20 km/h
